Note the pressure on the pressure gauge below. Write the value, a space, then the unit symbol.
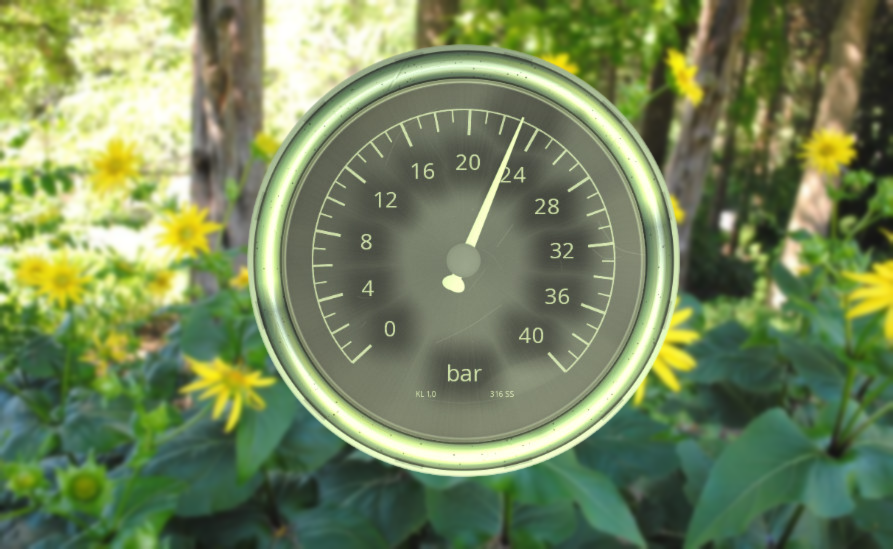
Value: 23 bar
